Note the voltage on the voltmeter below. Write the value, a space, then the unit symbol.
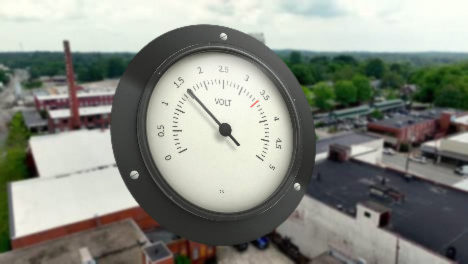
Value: 1.5 V
